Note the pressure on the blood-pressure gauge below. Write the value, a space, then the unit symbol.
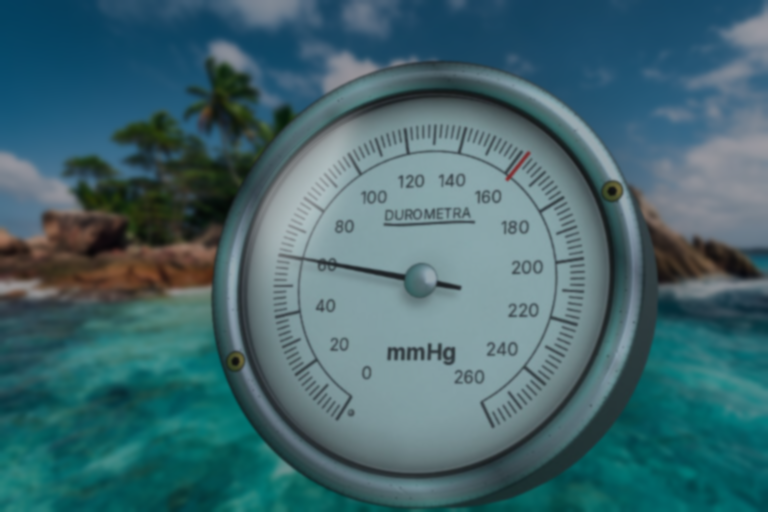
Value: 60 mmHg
